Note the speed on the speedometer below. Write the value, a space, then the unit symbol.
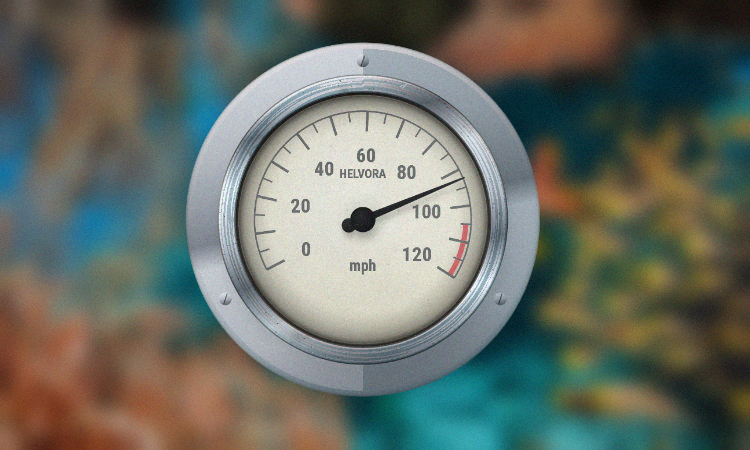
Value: 92.5 mph
